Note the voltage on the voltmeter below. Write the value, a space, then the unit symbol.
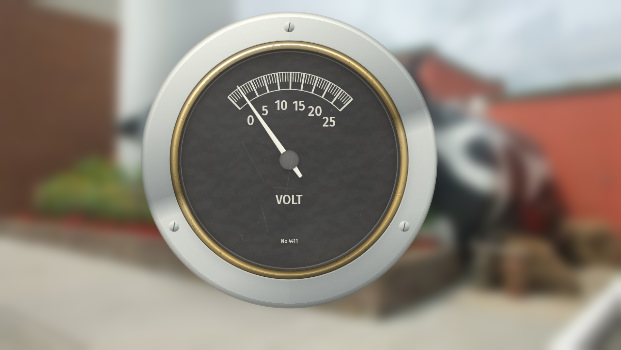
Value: 2.5 V
